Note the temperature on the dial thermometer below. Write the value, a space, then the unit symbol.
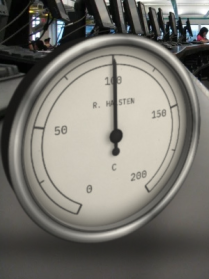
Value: 100 °C
